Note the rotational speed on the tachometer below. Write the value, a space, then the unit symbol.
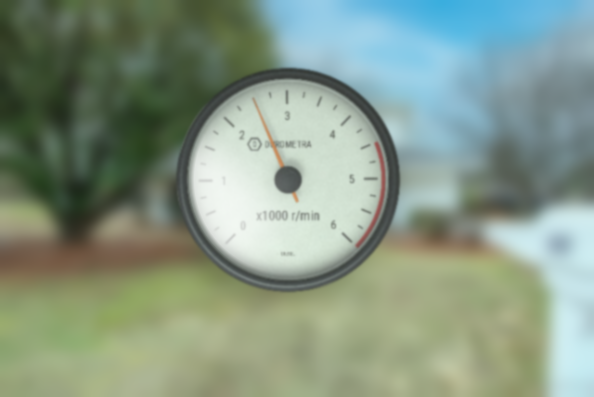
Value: 2500 rpm
